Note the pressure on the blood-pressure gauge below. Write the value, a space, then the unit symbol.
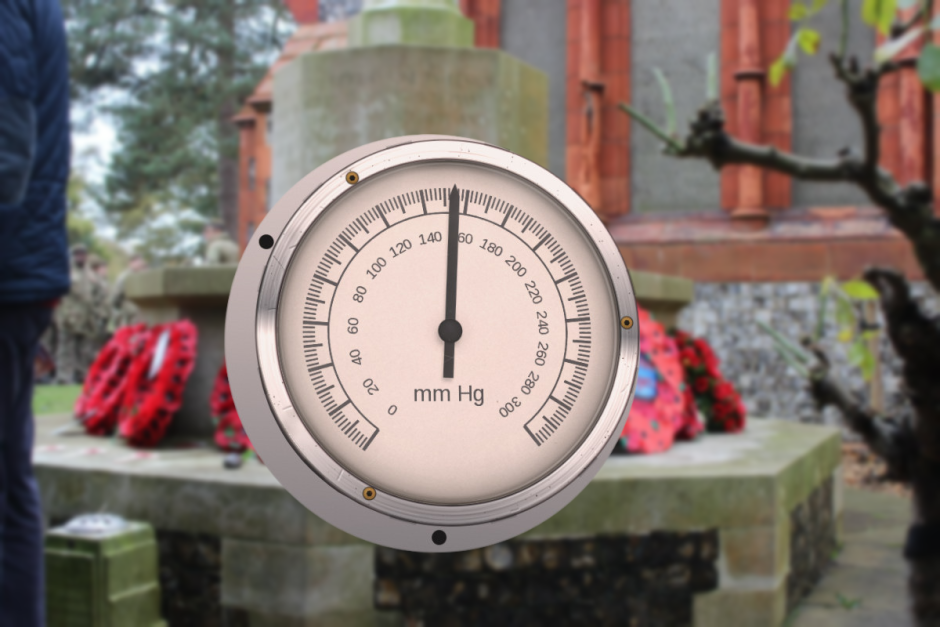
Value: 154 mmHg
